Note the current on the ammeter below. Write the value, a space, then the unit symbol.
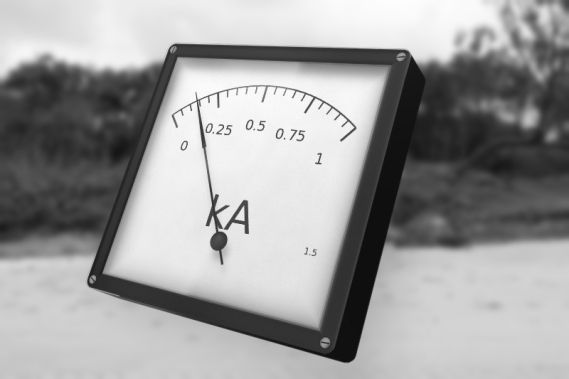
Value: 0.15 kA
